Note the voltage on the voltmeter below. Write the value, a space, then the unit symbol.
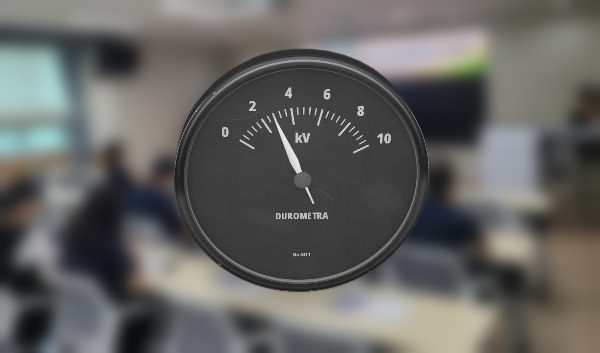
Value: 2.8 kV
